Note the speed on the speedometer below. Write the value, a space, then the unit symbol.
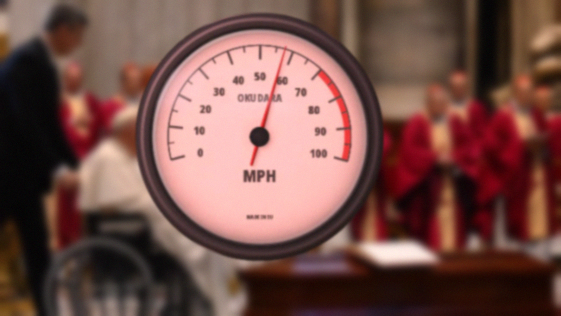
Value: 57.5 mph
